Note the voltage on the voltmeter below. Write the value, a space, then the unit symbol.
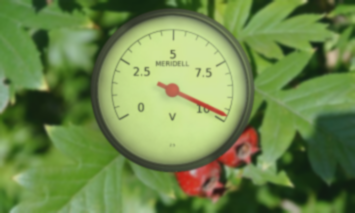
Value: 9.75 V
